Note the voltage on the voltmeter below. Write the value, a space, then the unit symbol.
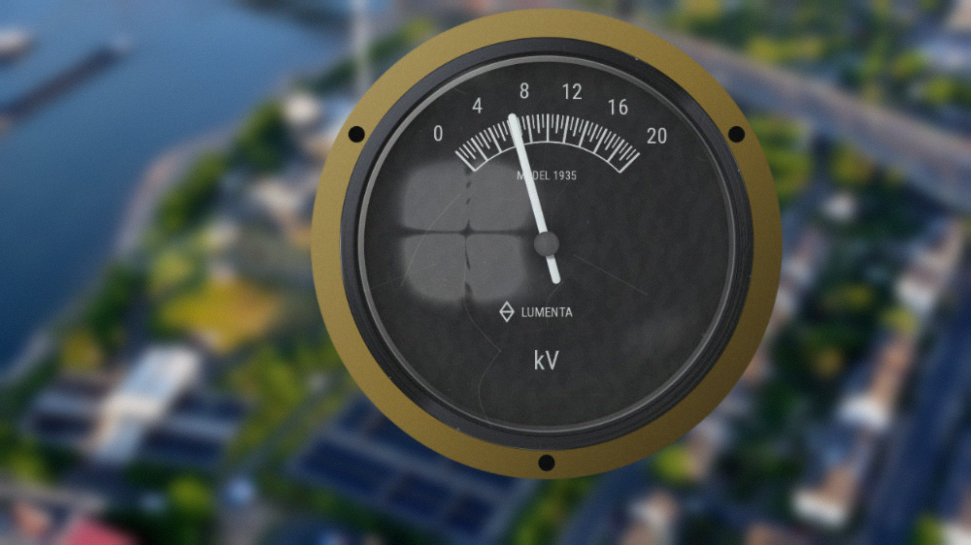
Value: 6.5 kV
